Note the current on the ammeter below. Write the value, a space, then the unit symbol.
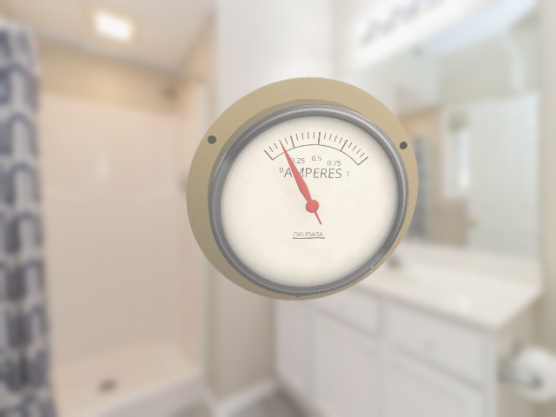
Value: 0.15 A
